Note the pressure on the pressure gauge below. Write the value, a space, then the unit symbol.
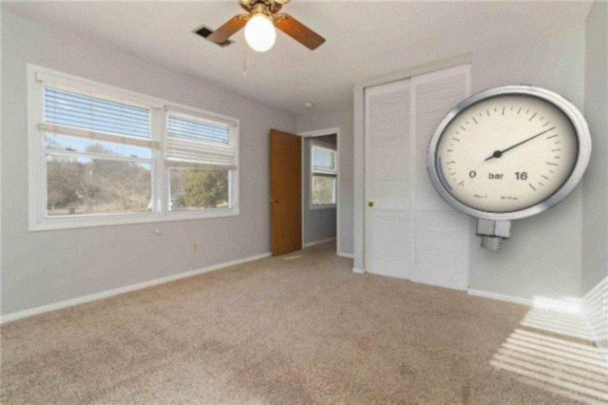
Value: 11.5 bar
